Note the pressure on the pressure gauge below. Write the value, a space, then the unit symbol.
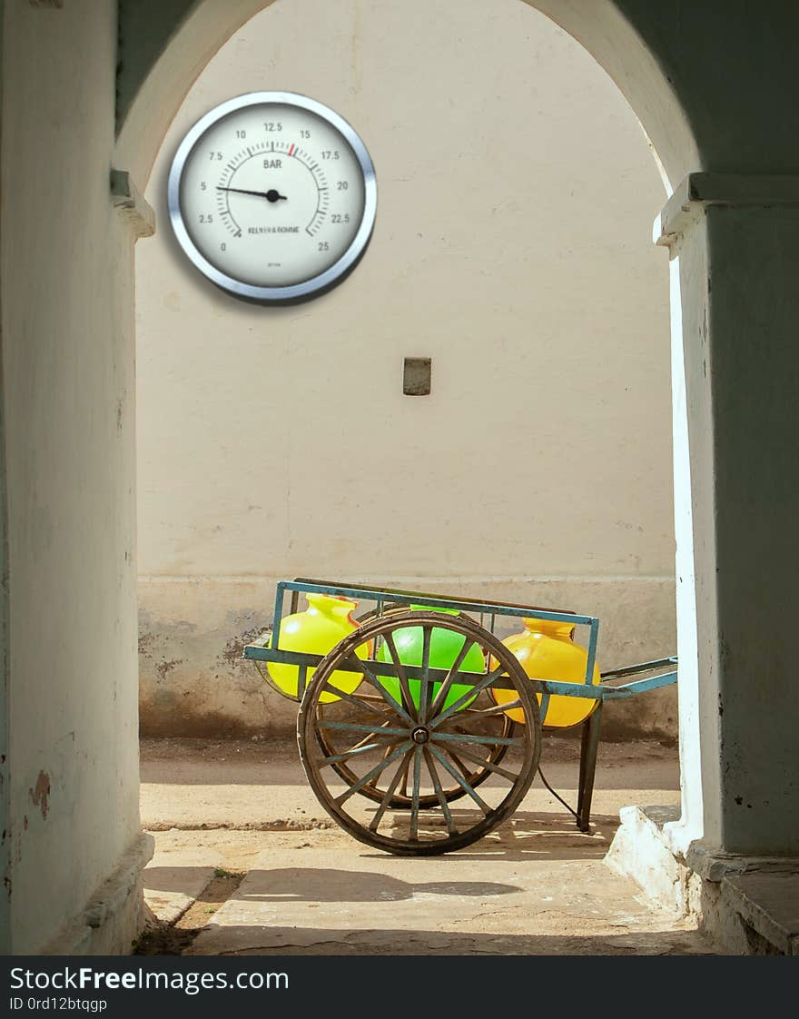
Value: 5 bar
